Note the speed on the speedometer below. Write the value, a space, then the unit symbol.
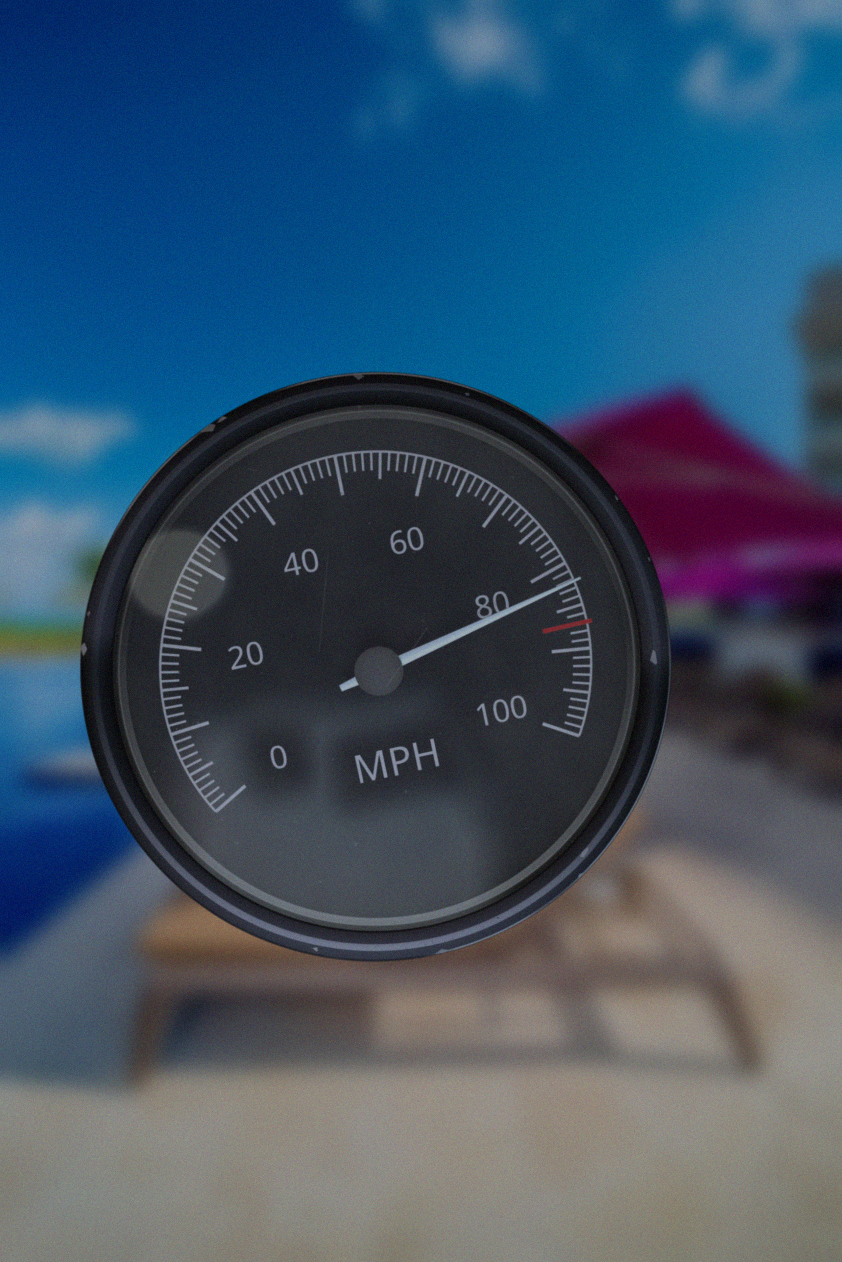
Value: 82 mph
